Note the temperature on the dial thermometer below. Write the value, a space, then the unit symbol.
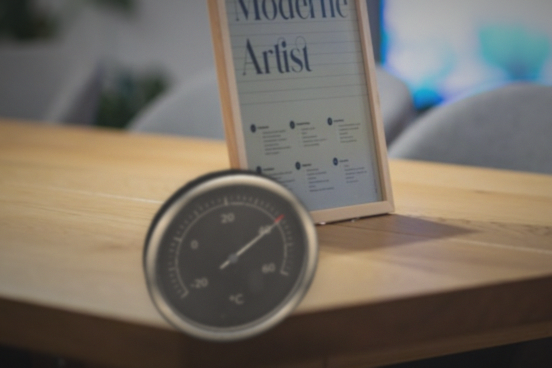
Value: 40 °C
